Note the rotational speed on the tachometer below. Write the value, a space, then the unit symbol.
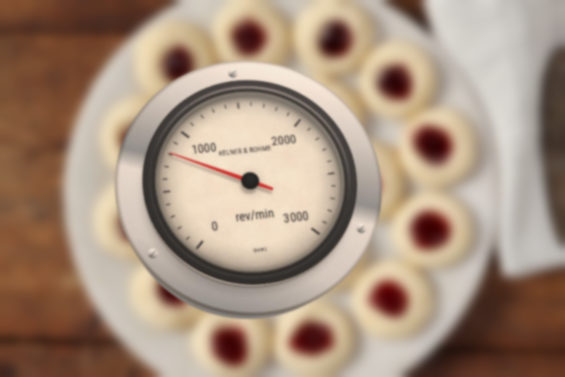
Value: 800 rpm
